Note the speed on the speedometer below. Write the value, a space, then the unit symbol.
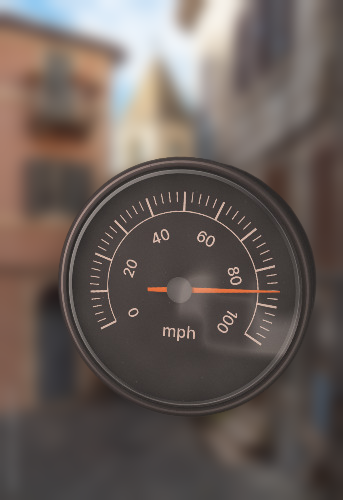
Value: 86 mph
